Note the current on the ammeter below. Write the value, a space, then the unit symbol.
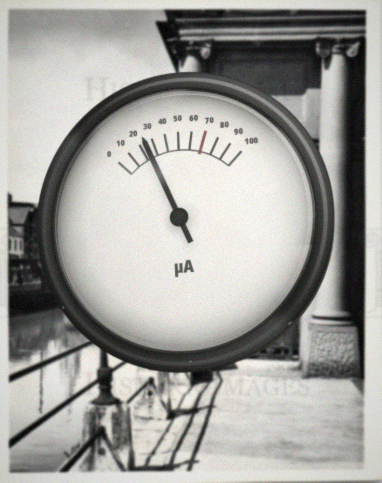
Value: 25 µA
